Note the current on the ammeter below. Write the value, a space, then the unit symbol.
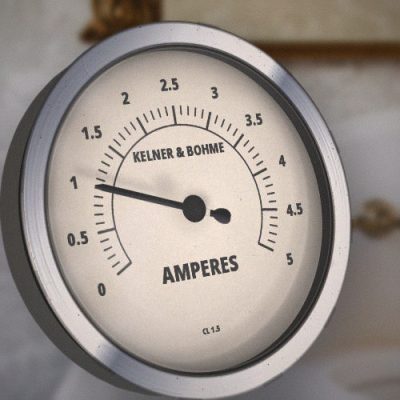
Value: 1 A
